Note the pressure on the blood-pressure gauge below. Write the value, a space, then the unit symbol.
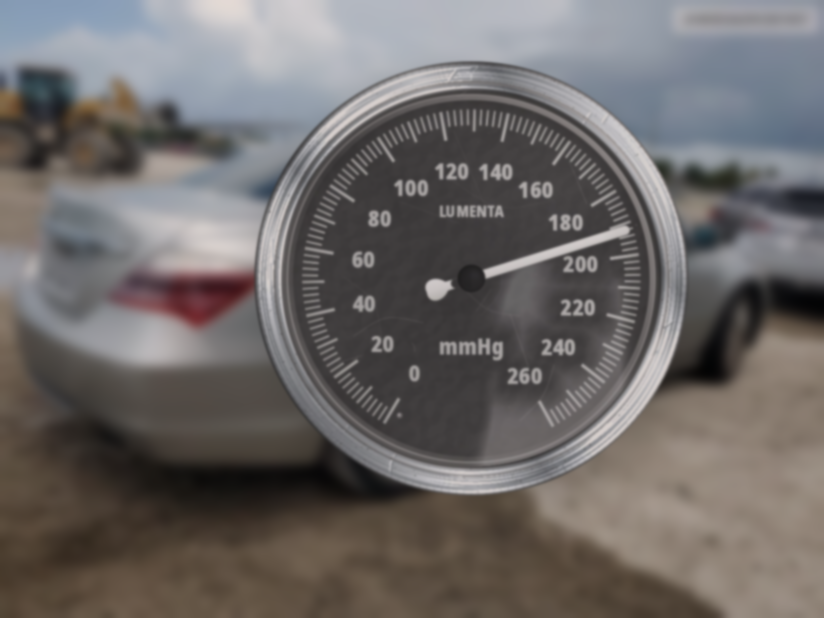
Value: 192 mmHg
